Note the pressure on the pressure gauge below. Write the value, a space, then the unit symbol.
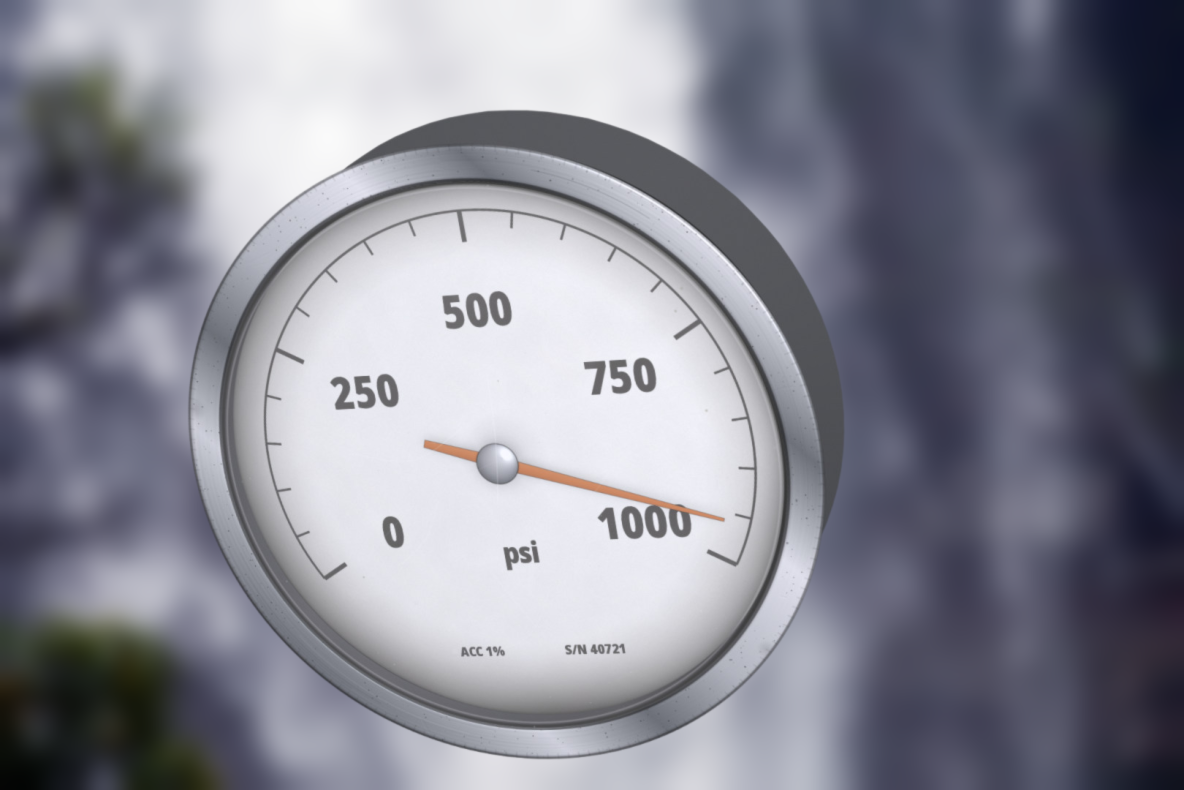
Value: 950 psi
